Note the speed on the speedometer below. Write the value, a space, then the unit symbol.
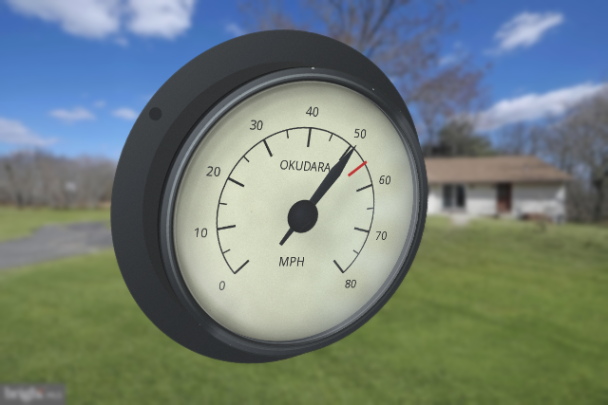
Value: 50 mph
